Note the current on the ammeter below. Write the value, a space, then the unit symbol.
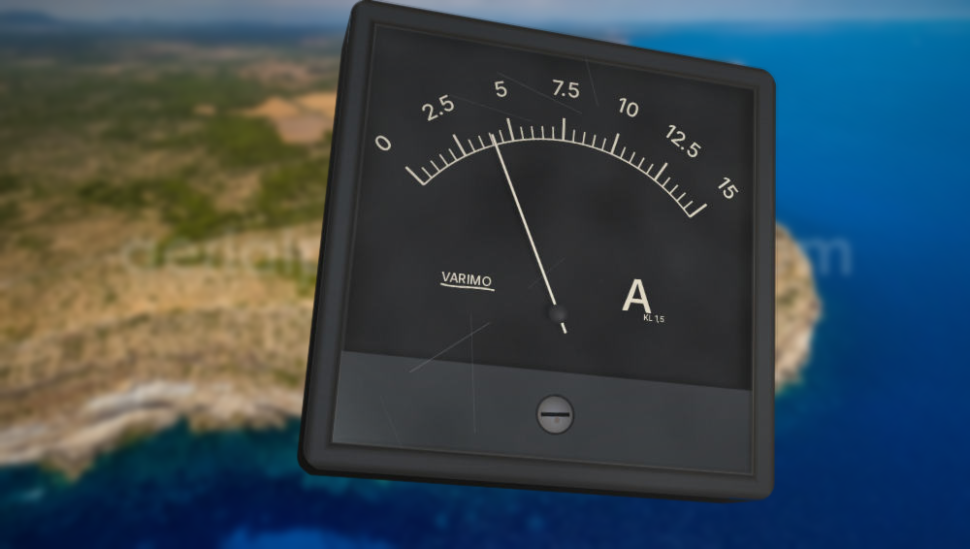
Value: 4 A
